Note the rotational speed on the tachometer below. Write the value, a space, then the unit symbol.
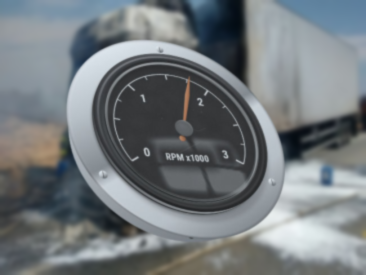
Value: 1750 rpm
